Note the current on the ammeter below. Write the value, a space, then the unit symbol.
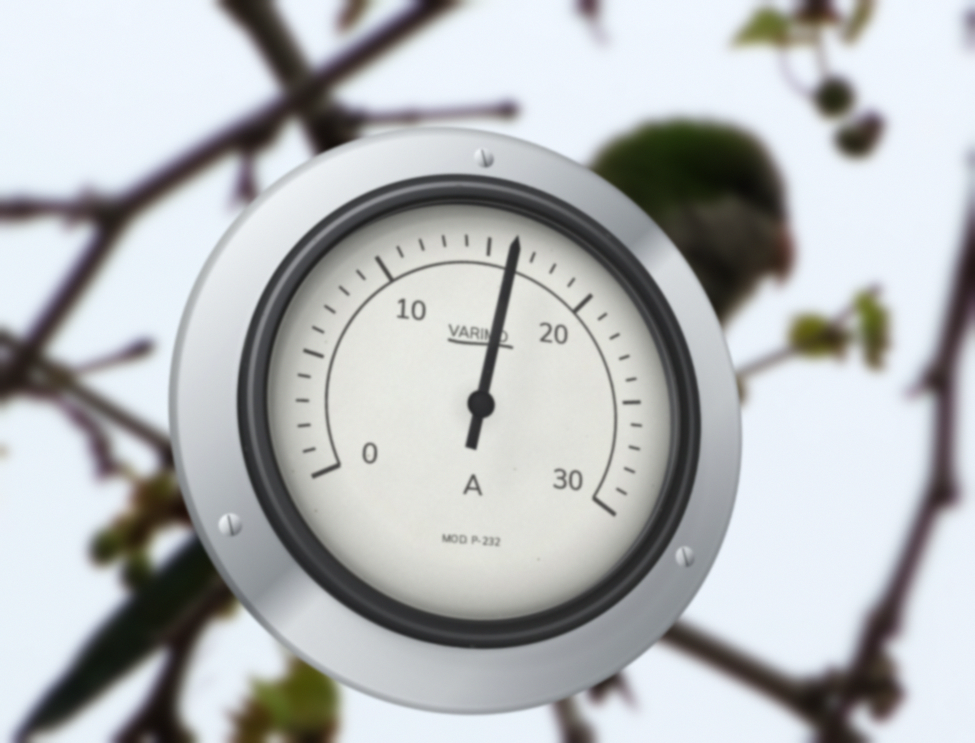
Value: 16 A
